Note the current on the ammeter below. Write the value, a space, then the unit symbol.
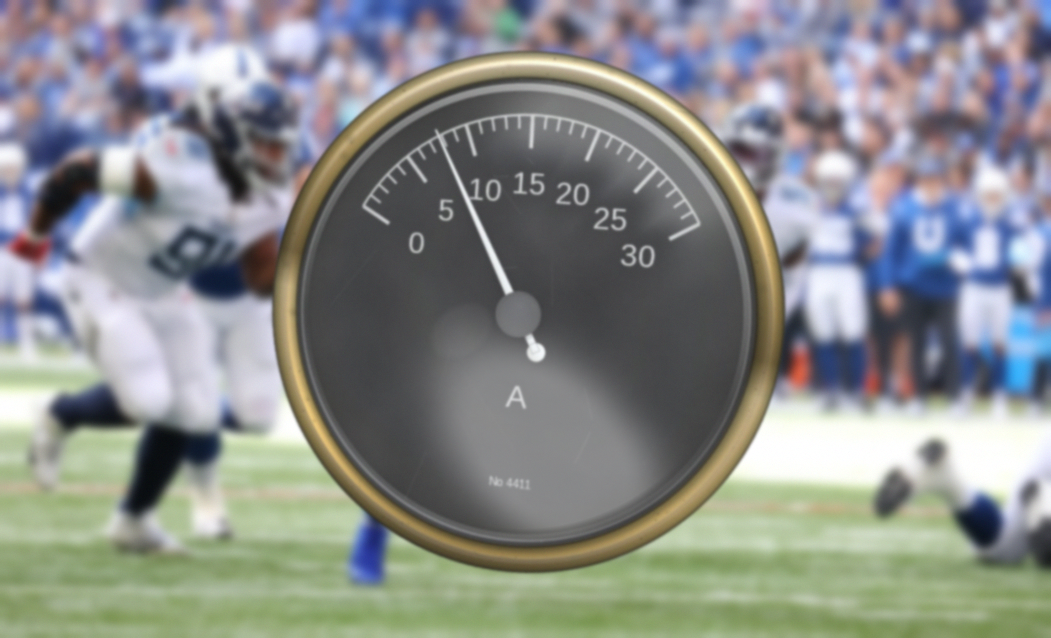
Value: 8 A
